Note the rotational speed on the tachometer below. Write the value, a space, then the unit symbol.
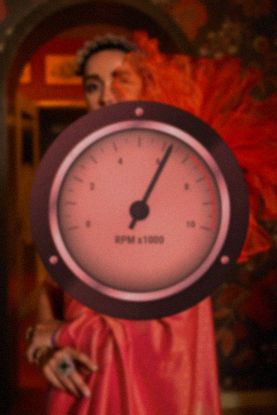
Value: 6250 rpm
